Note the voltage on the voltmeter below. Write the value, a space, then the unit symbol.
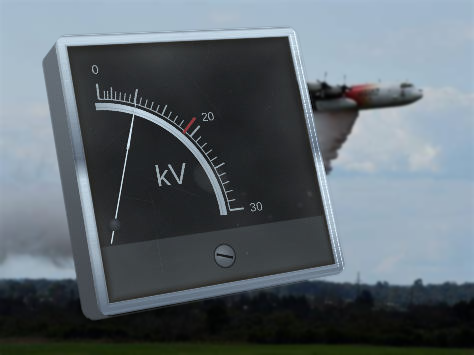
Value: 10 kV
